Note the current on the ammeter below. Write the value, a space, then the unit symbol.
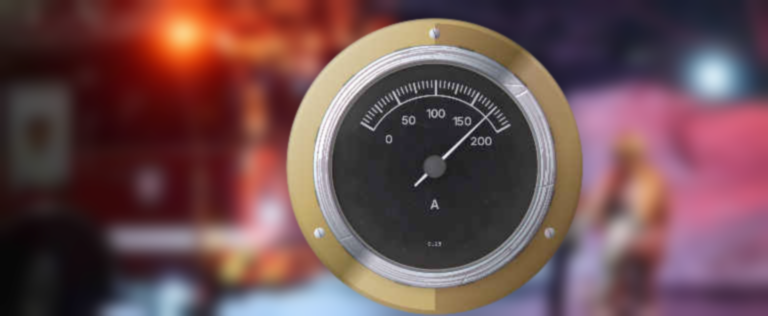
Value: 175 A
